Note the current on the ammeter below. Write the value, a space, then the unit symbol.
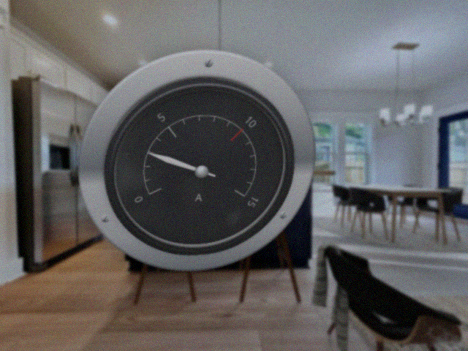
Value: 3 A
